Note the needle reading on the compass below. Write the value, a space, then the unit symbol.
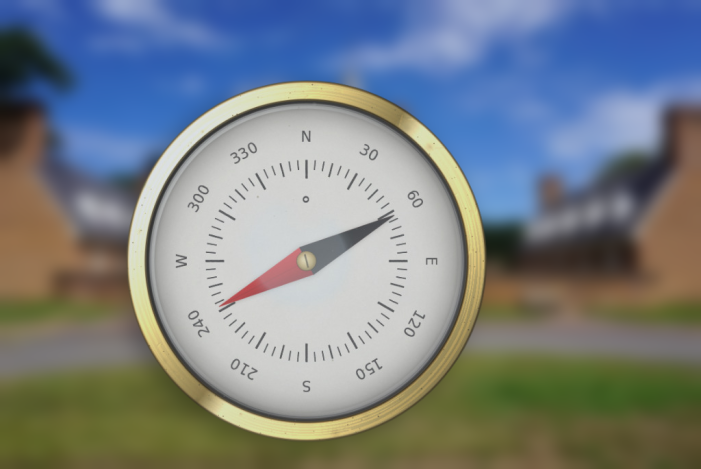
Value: 242.5 °
